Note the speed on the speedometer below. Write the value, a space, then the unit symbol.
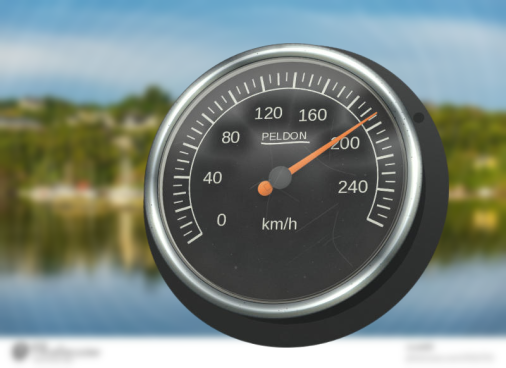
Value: 195 km/h
